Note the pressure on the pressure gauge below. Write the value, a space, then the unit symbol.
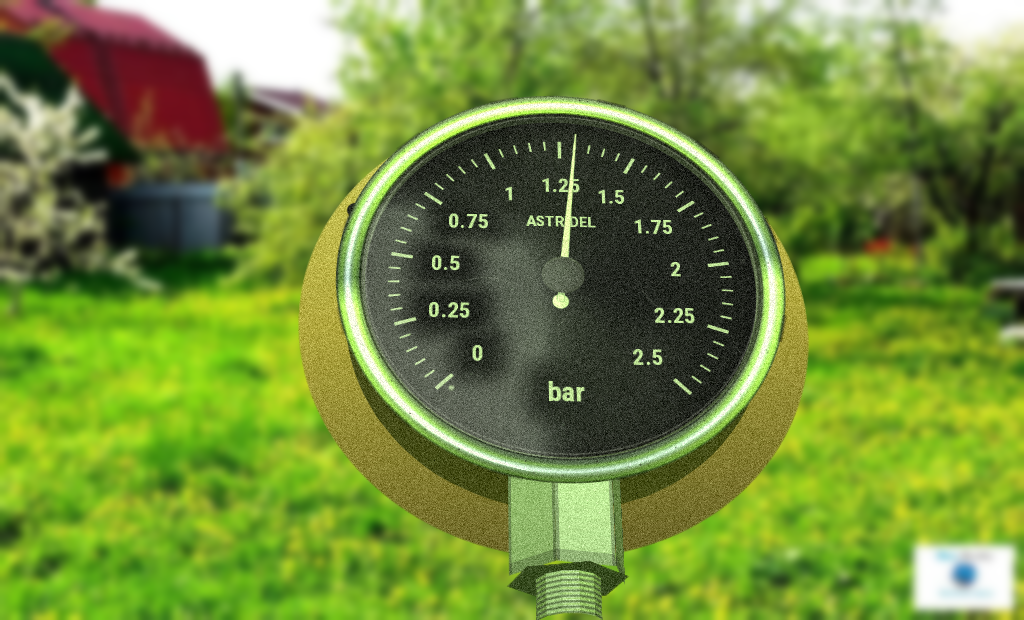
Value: 1.3 bar
